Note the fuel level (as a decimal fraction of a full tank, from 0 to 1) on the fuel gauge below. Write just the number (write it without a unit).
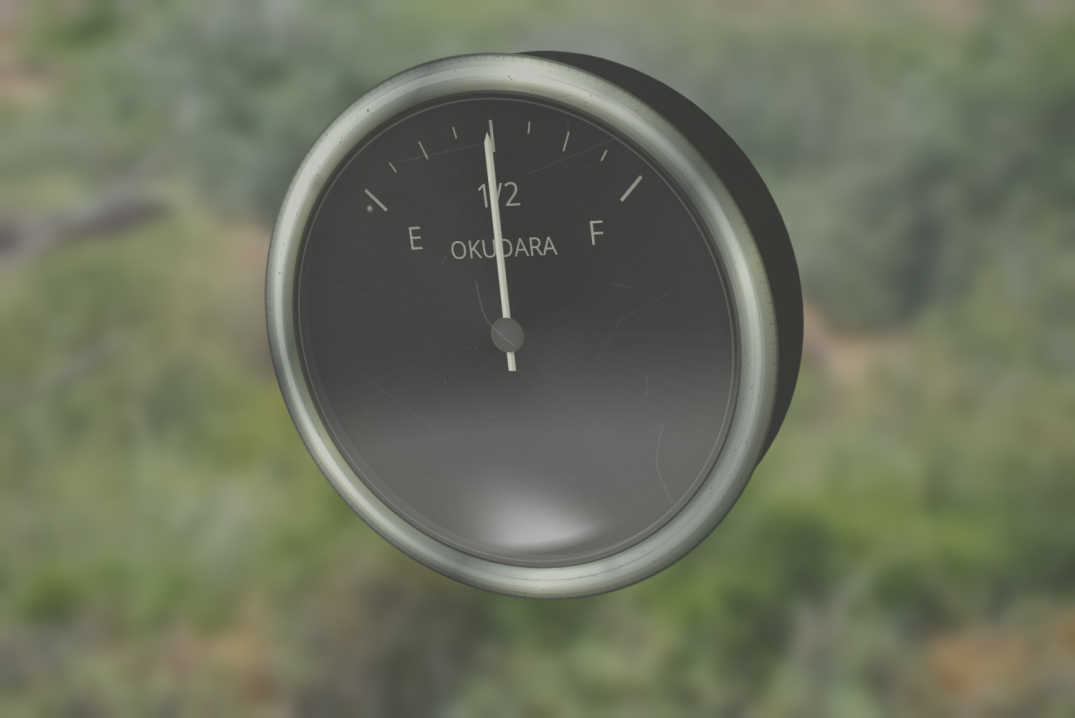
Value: 0.5
